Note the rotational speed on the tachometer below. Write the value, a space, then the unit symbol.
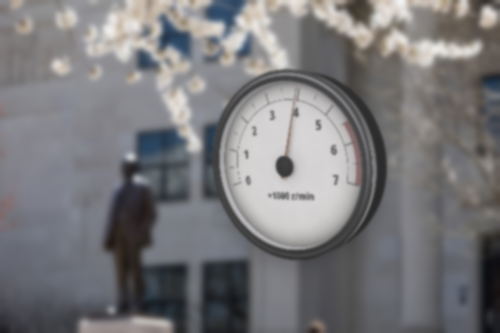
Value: 4000 rpm
